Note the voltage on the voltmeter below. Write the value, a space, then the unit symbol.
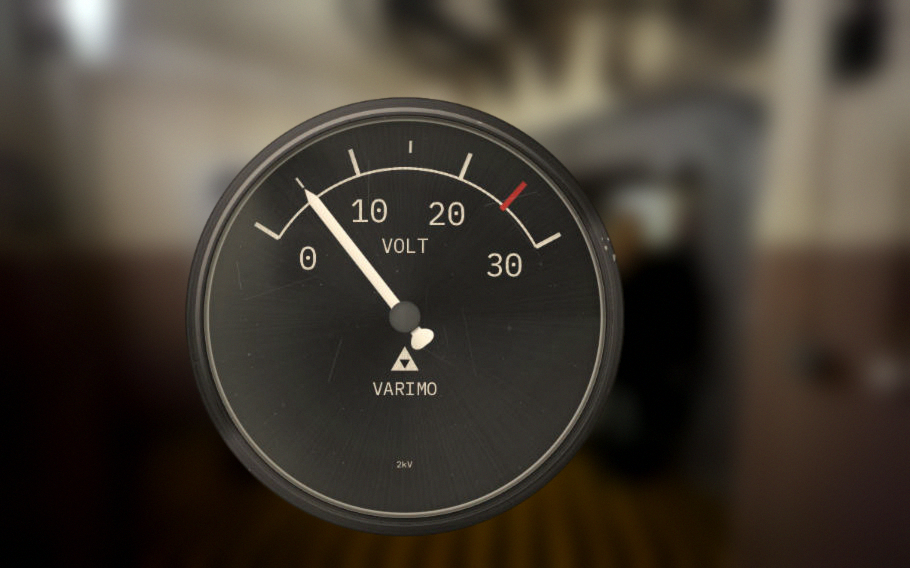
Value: 5 V
